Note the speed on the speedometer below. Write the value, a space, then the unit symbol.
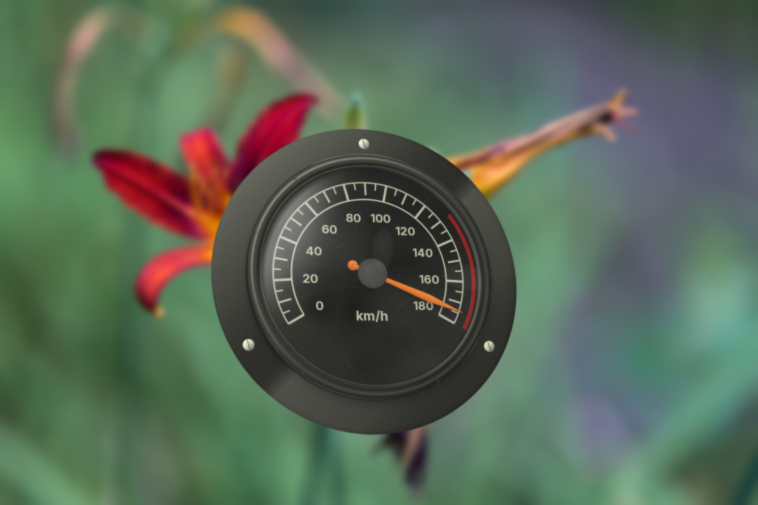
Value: 175 km/h
